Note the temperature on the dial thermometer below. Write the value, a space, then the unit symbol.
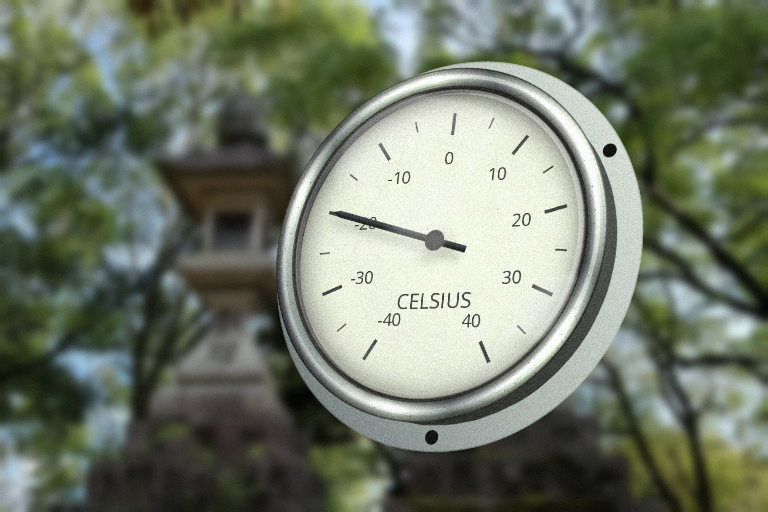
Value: -20 °C
